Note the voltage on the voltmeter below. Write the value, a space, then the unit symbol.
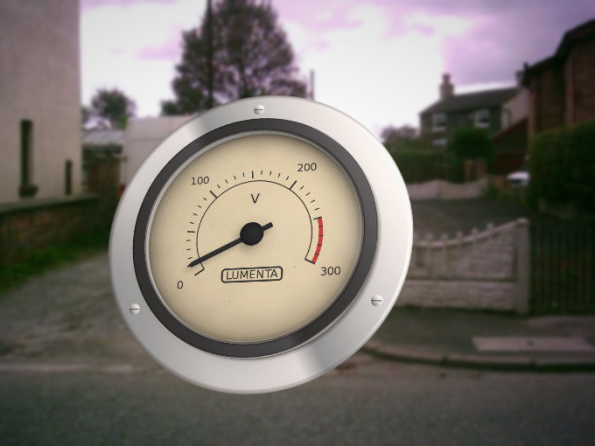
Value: 10 V
